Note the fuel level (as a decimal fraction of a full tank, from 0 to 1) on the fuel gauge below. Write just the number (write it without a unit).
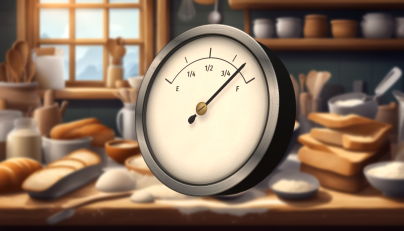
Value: 0.875
